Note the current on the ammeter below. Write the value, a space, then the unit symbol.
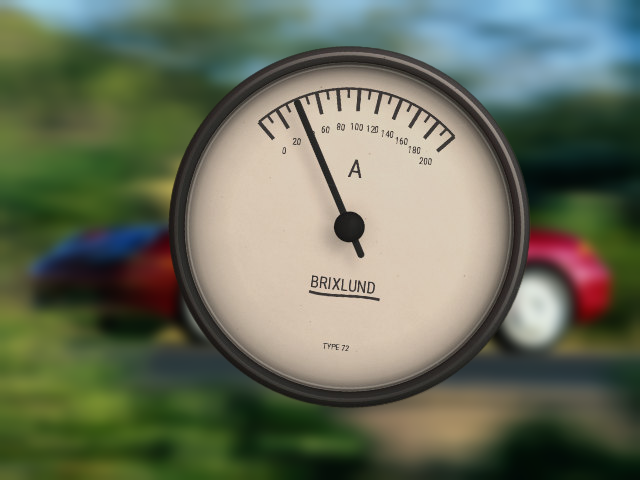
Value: 40 A
